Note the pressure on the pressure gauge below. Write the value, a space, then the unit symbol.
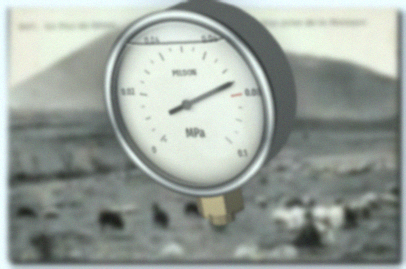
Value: 0.075 MPa
